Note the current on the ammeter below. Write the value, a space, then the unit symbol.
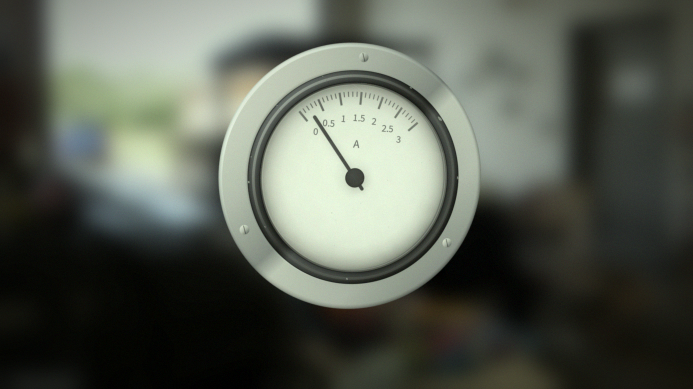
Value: 0.2 A
